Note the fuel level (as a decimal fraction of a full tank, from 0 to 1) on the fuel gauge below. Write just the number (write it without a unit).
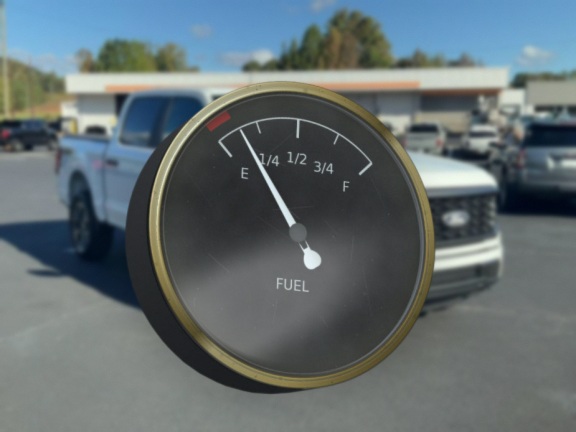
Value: 0.125
